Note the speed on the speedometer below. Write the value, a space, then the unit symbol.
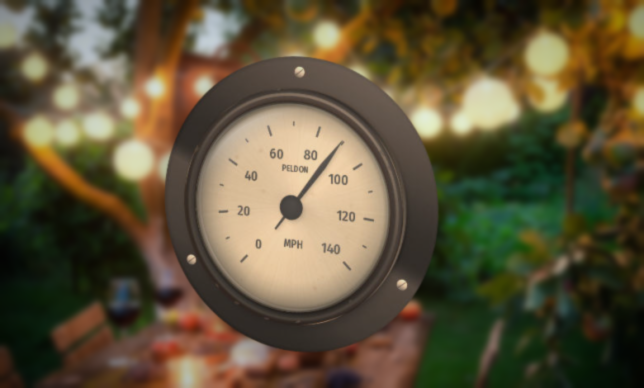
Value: 90 mph
